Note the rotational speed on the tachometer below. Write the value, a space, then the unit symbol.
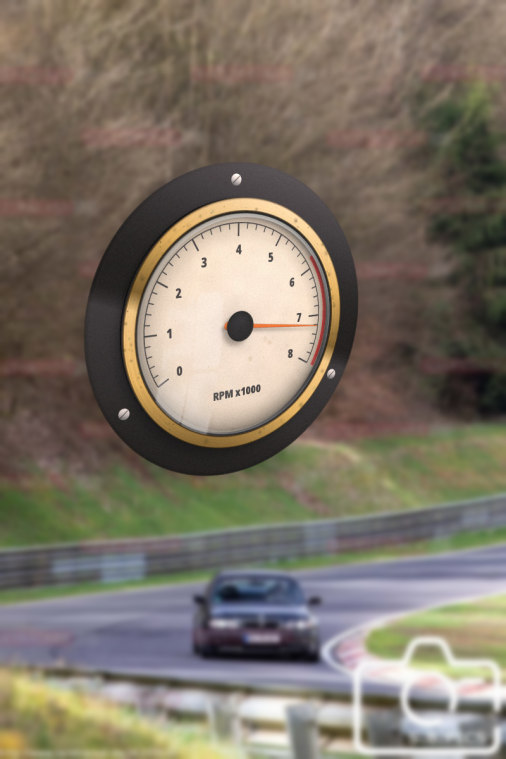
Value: 7200 rpm
